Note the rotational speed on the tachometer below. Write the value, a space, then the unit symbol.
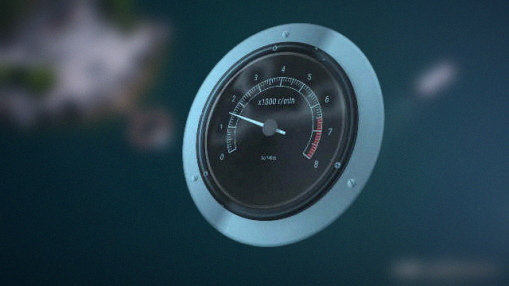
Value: 1500 rpm
